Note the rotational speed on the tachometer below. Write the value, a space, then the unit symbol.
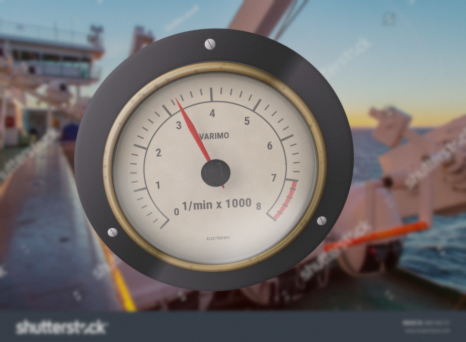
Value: 3300 rpm
